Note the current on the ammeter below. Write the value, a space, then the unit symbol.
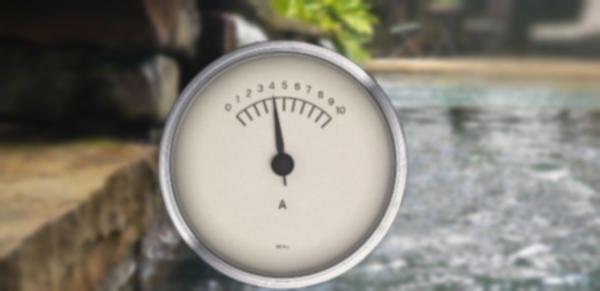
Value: 4 A
